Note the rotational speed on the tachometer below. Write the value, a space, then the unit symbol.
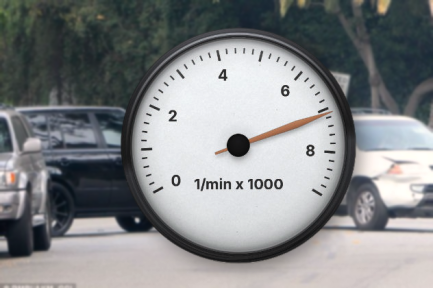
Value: 7100 rpm
